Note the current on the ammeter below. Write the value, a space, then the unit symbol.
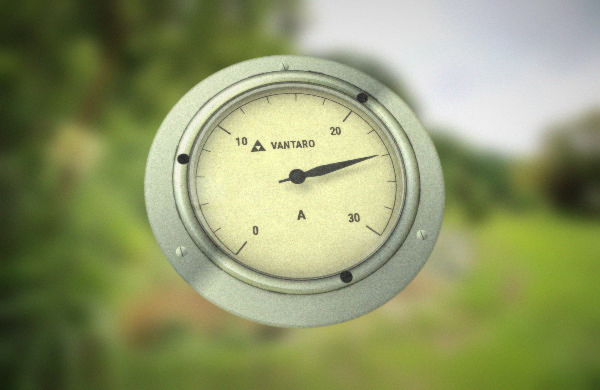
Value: 24 A
